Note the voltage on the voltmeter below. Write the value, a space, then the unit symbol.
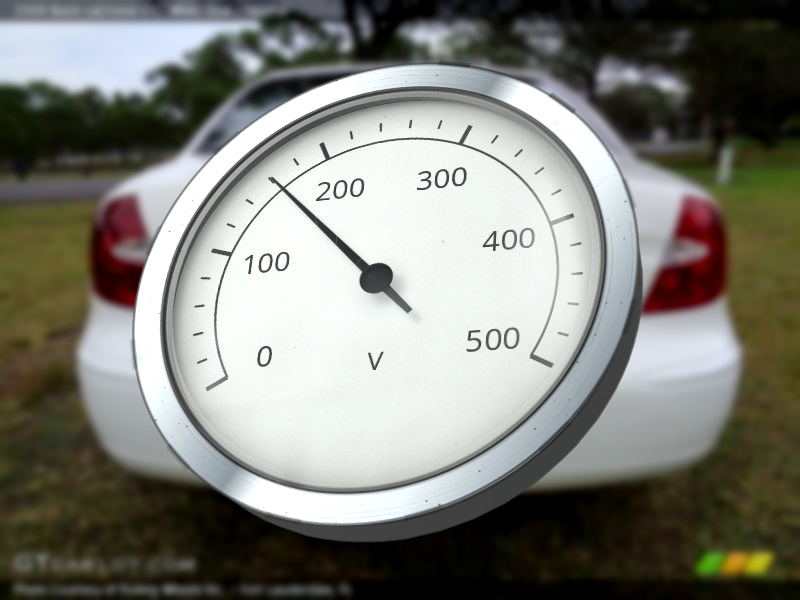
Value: 160 V
